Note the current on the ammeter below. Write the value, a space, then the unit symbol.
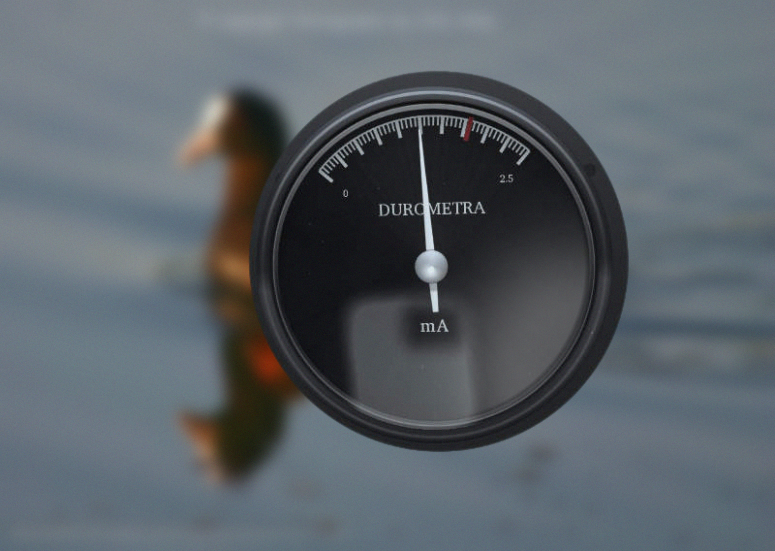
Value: 1.25 mA
